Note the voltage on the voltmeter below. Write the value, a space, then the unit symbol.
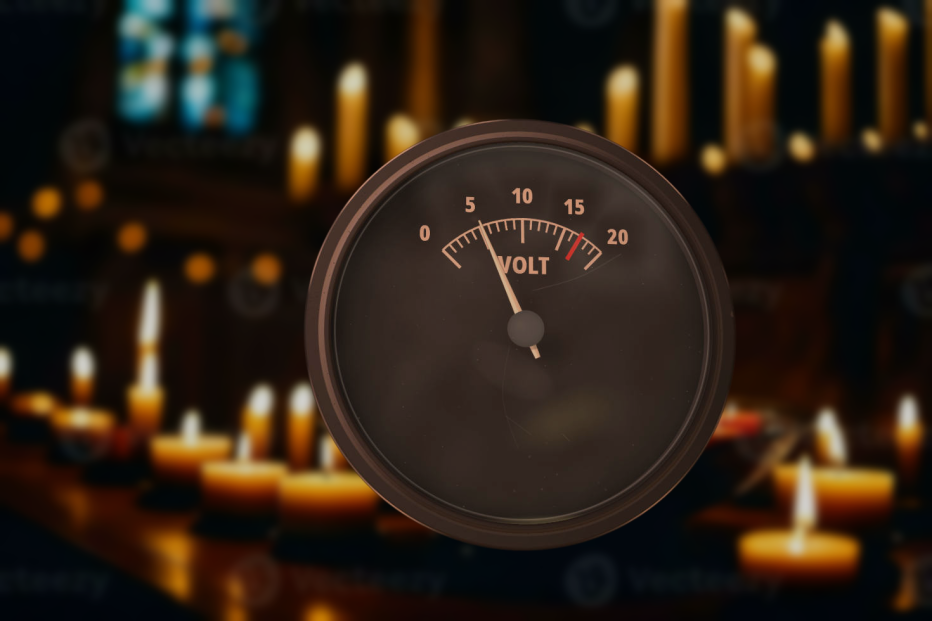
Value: 5 V
